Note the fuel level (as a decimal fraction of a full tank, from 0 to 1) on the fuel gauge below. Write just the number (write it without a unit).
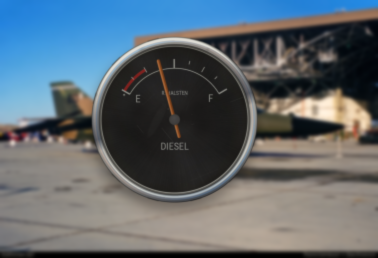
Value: 0.375
